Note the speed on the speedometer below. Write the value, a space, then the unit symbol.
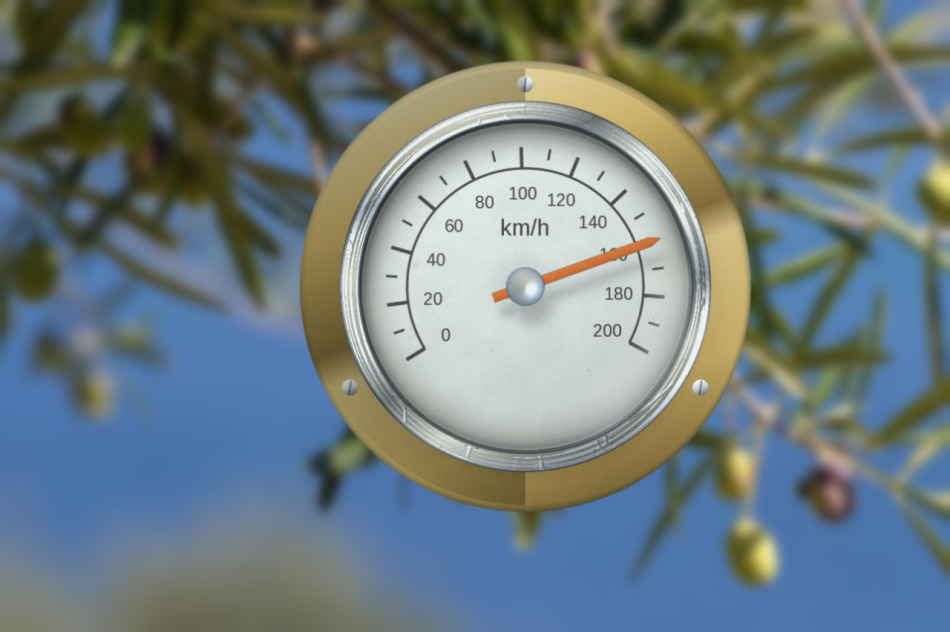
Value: 160 km/h
